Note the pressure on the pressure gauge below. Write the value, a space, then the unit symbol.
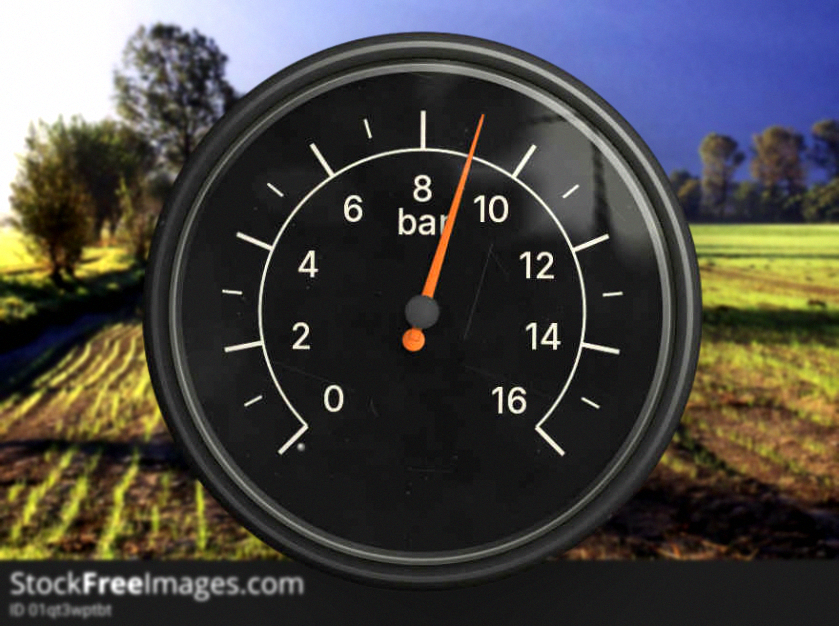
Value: 9 bar
